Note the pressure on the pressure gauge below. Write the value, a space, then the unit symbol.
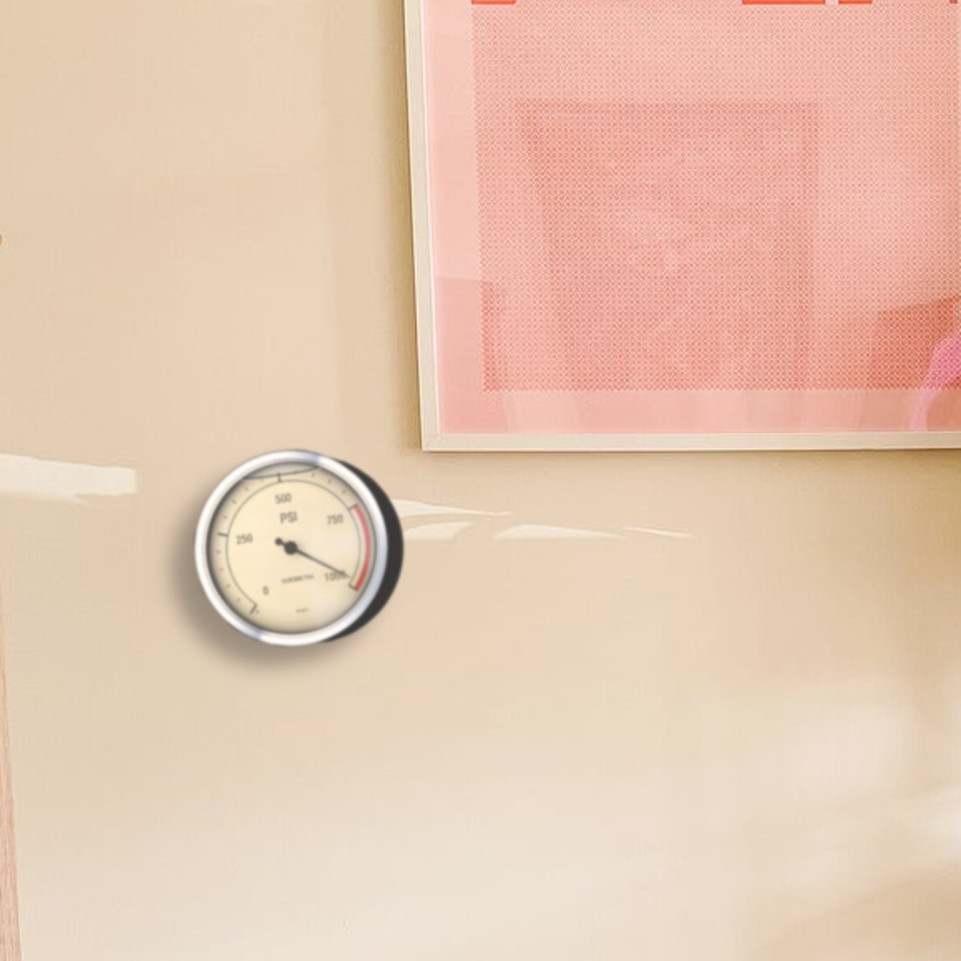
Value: 975 psi
